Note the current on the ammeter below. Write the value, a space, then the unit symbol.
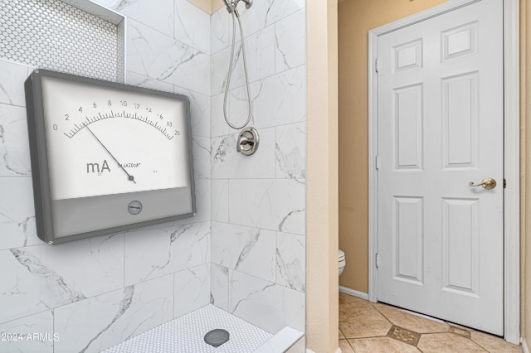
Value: 3 mA
